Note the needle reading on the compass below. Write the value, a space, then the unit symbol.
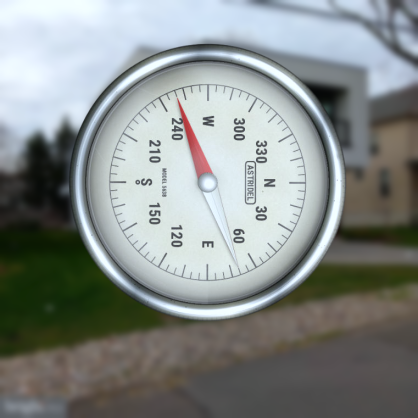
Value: 250 °
